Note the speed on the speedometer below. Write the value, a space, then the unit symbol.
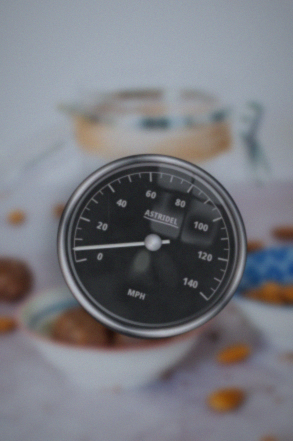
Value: 5 mph
